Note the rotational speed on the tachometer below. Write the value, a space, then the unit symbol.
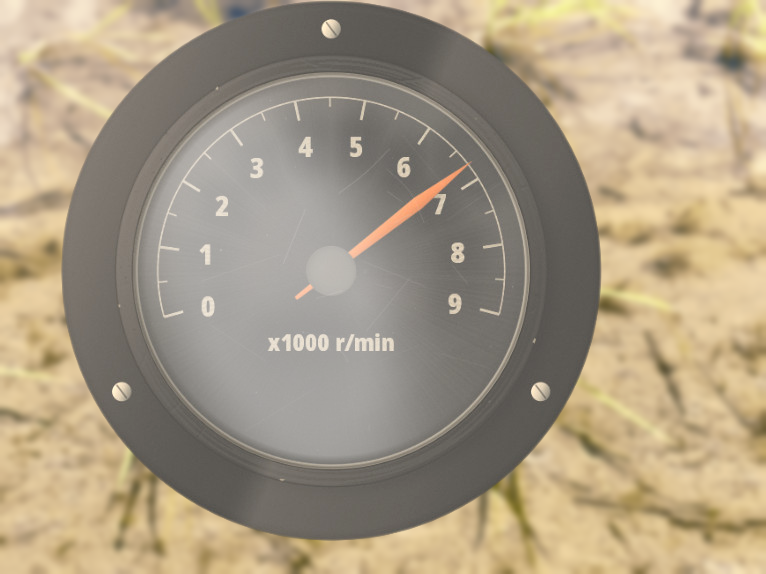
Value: 6750 rpm
